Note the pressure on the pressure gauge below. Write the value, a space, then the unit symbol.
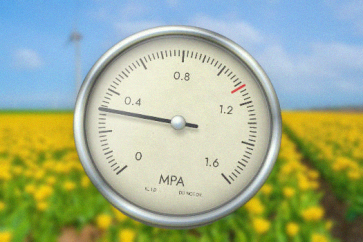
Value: 0.3 MPa
